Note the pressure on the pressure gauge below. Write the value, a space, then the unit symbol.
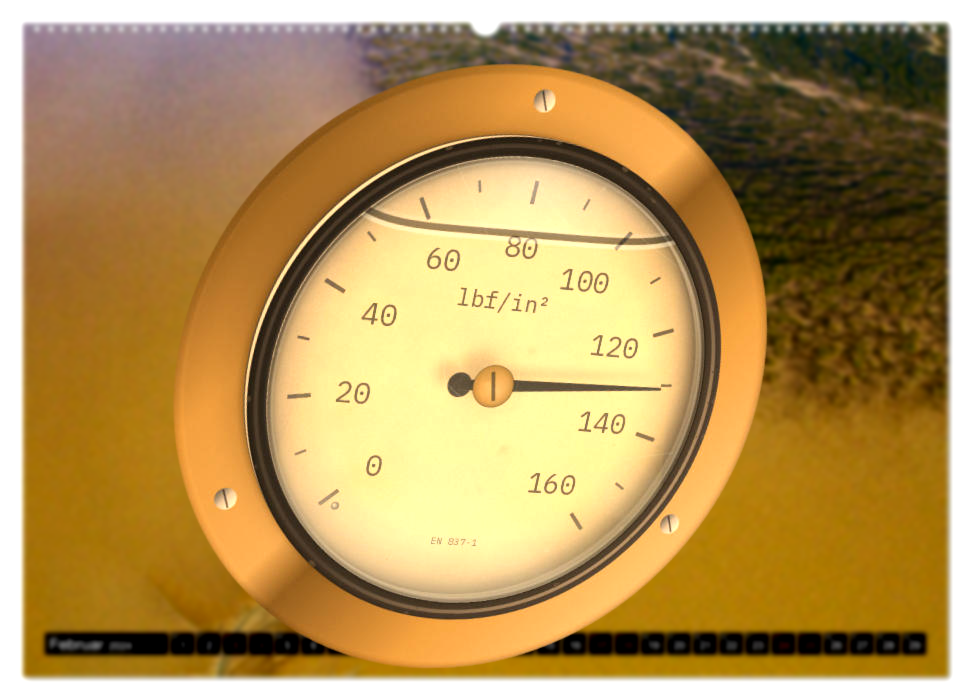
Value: 130 psi
